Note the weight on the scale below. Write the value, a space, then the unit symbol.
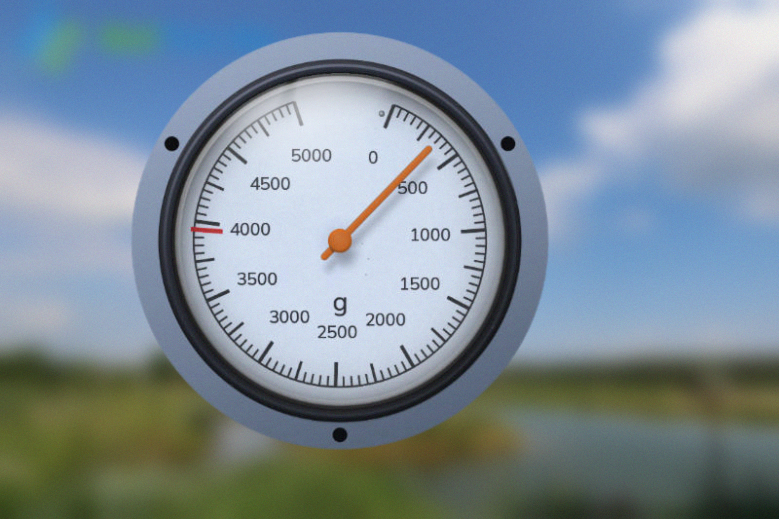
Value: 350 g
